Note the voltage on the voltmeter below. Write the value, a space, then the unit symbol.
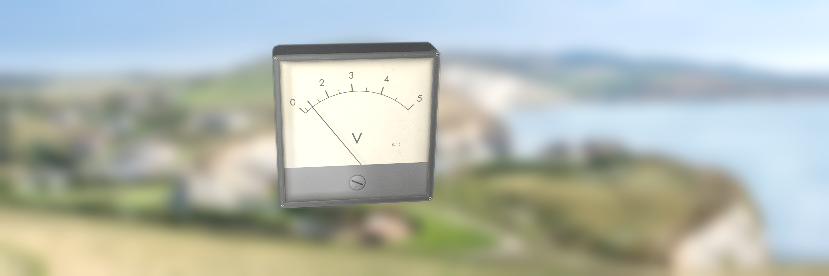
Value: 1 V
